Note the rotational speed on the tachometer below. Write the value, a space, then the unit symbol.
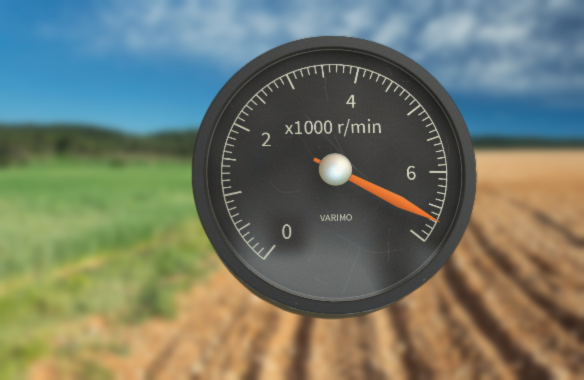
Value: 6700 rpm
